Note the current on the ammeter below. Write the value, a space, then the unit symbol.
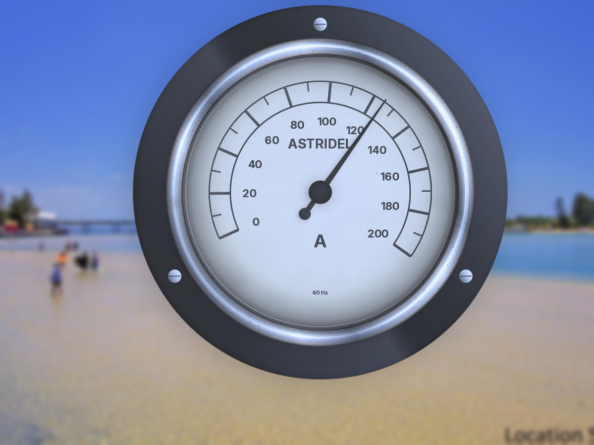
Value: 125 A
